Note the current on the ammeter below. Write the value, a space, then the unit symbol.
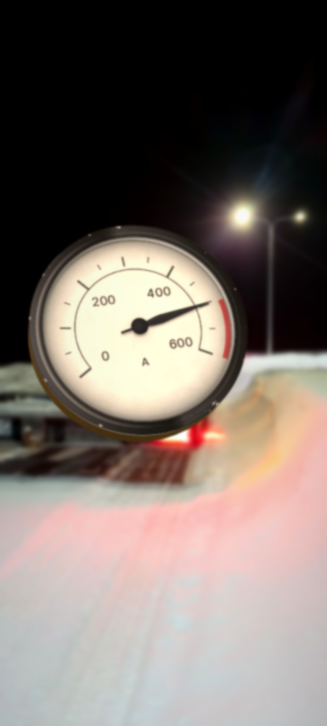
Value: 500 A
